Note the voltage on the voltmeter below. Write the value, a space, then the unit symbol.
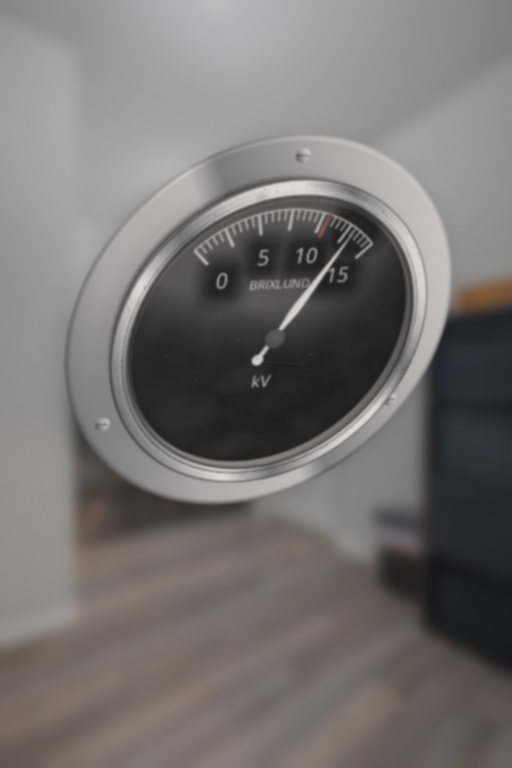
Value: 12.5 kV
